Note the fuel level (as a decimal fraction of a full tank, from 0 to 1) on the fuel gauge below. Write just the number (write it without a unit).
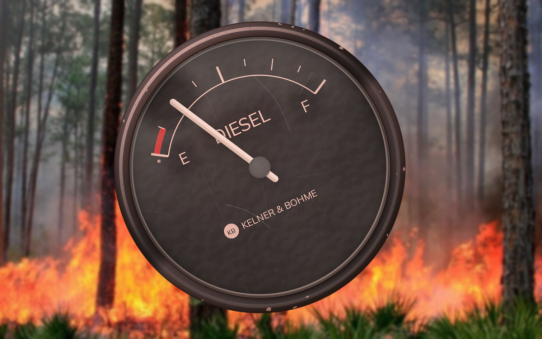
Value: 0.25
